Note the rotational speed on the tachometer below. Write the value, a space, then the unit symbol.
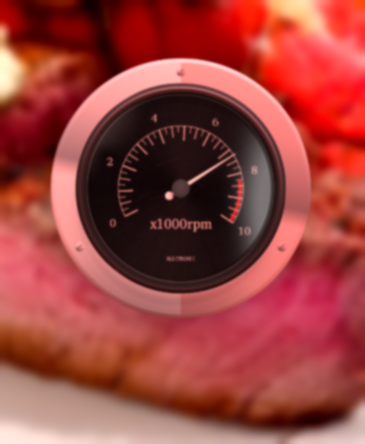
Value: 7250 rpm
